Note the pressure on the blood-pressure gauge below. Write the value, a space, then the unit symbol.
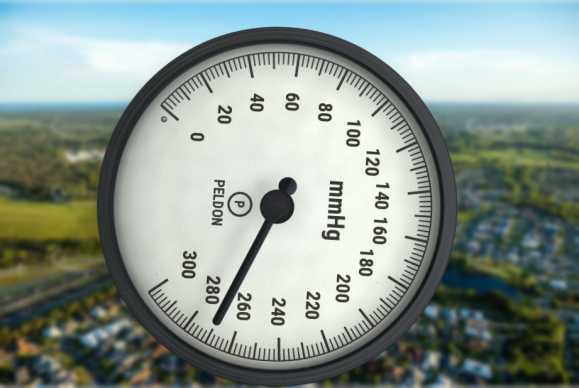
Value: 270 mmHg
